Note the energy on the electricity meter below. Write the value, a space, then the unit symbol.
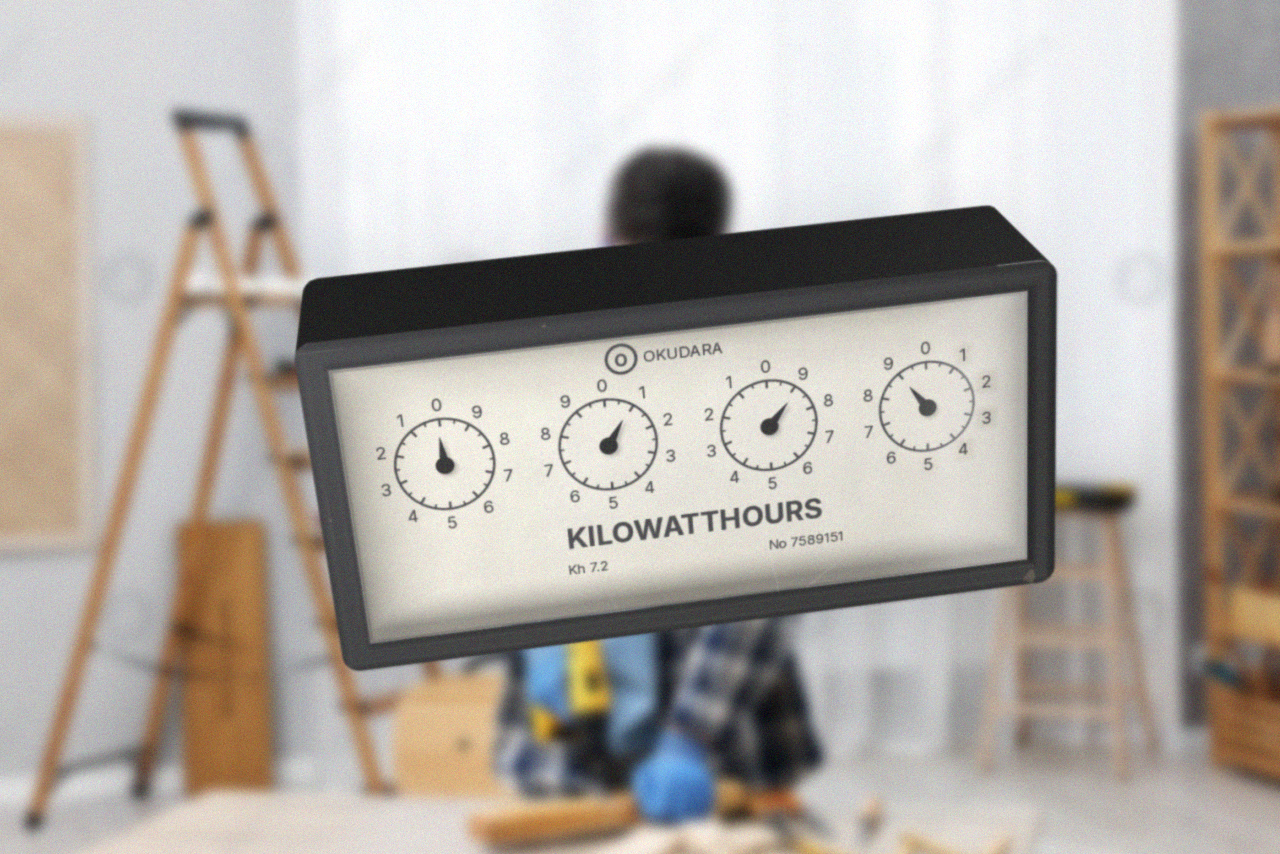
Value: 89 kWh
